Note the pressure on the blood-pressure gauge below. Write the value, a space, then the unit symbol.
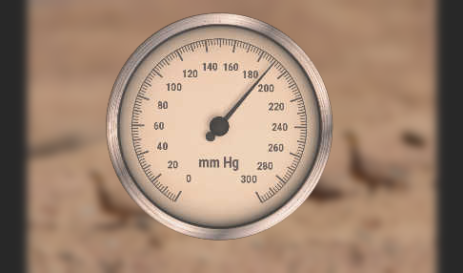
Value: 190 mmHg
